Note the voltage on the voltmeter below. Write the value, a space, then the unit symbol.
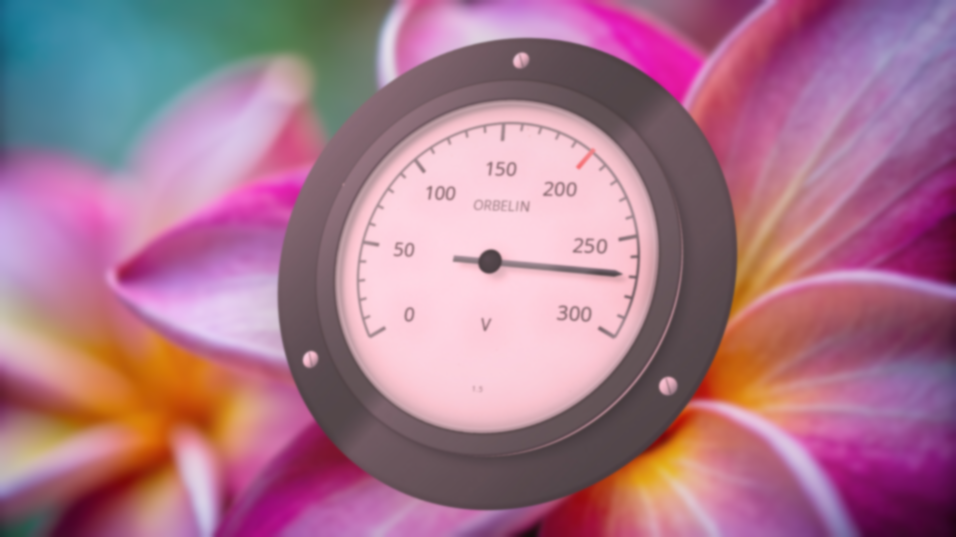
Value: 270 V
